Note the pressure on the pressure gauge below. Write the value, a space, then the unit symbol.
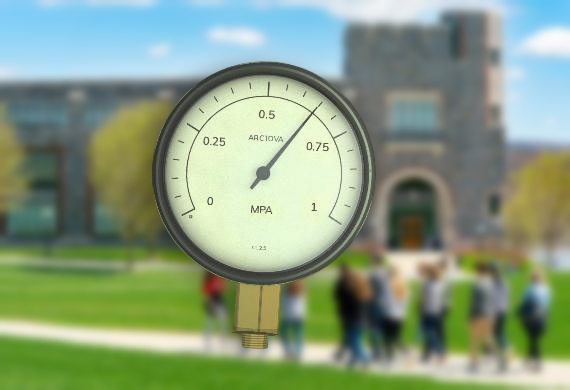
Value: 0.65 MPa
